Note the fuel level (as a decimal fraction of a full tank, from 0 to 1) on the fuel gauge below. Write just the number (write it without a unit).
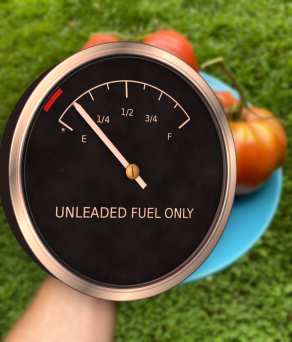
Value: 0.125
